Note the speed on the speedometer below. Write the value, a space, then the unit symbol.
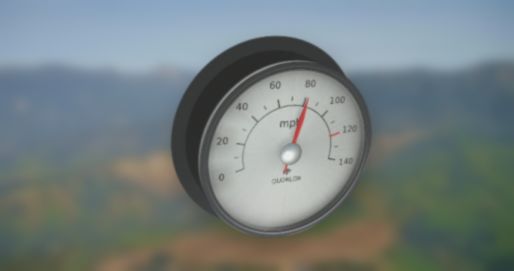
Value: 80 mph
